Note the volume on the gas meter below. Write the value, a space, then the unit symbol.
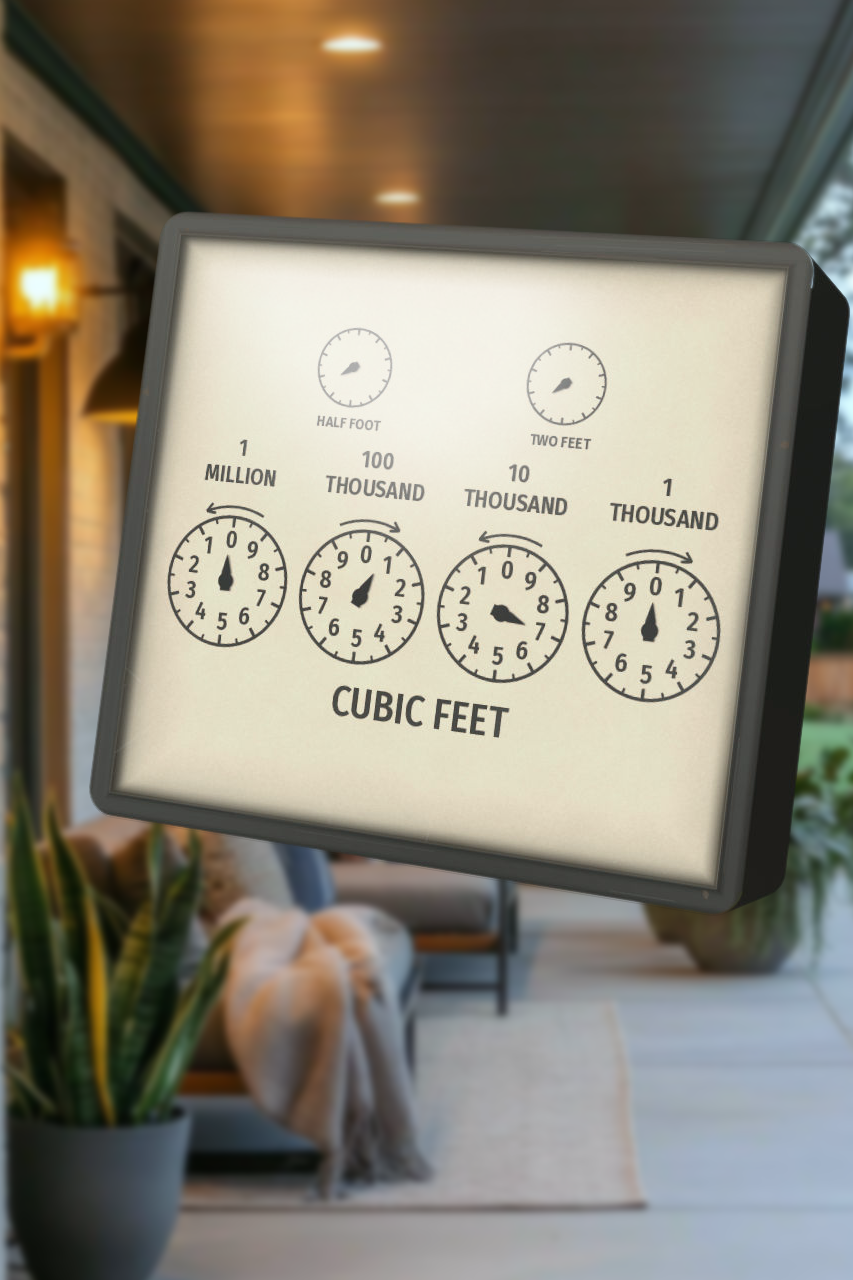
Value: 7000 ft³
